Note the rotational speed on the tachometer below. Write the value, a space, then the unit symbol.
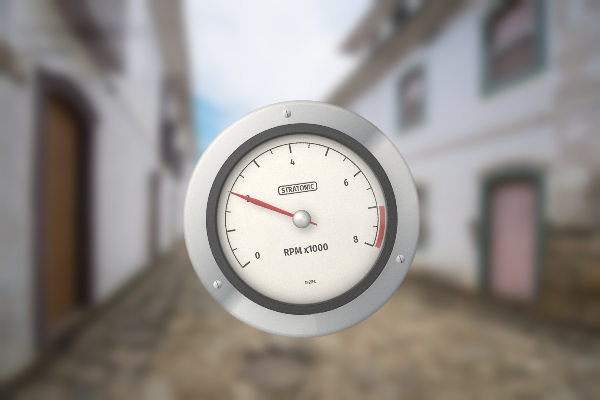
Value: 2000 rpm
